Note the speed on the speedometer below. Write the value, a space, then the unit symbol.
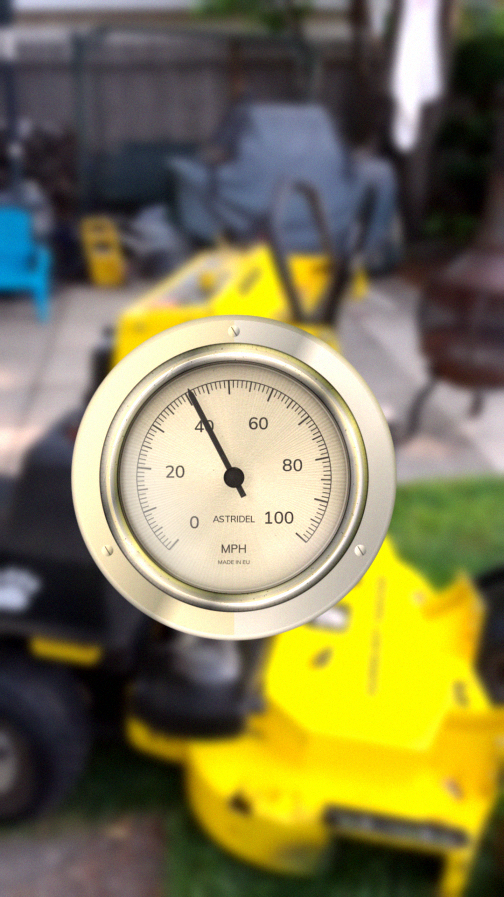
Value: 41 mph
